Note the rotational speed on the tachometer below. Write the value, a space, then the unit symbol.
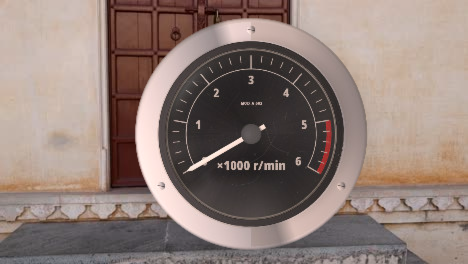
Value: 0 rpm
